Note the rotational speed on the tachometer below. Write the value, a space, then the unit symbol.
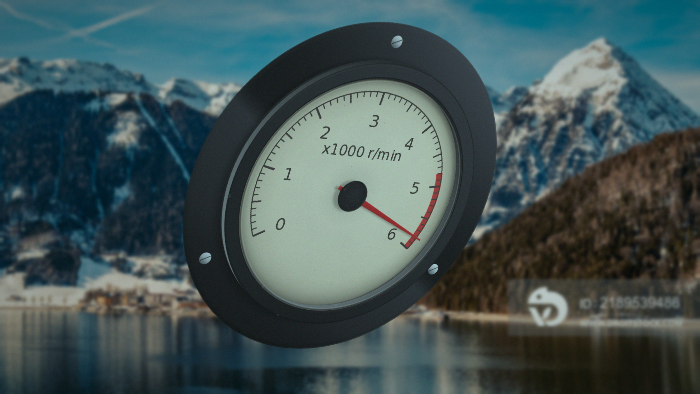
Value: 5800 rpm
